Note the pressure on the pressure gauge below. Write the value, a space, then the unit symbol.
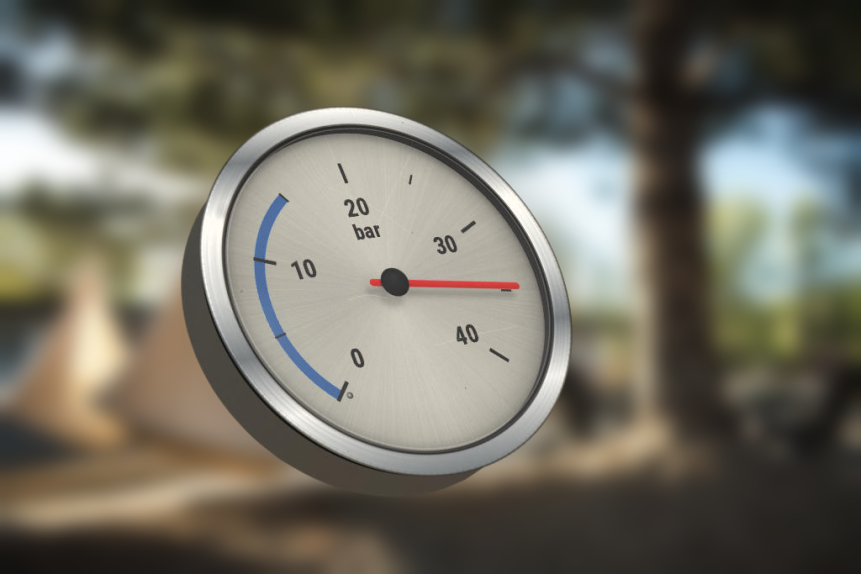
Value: 35 bar
